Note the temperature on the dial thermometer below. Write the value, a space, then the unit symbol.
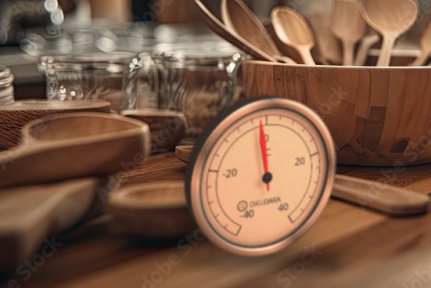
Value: -2 °C
